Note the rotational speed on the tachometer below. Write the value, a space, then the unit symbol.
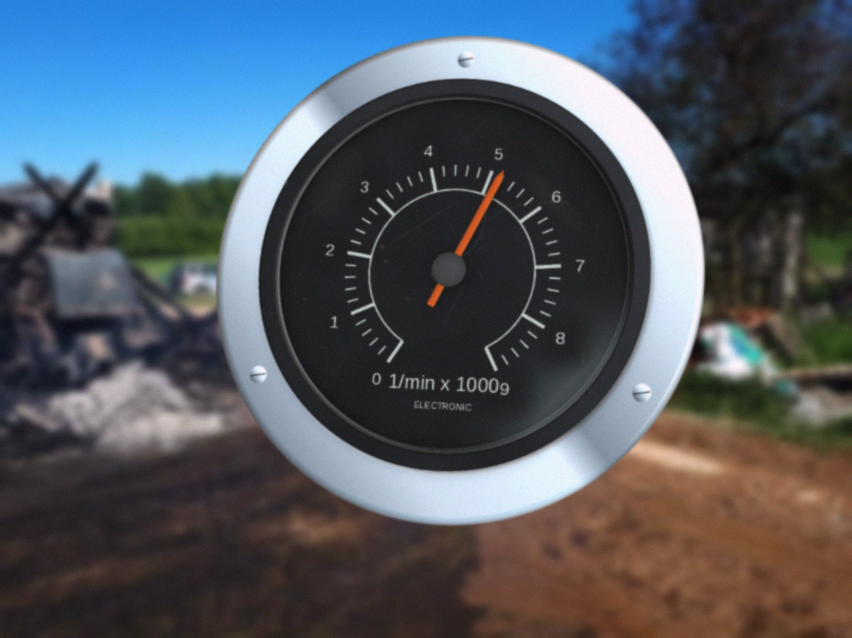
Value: 5200 rpm
